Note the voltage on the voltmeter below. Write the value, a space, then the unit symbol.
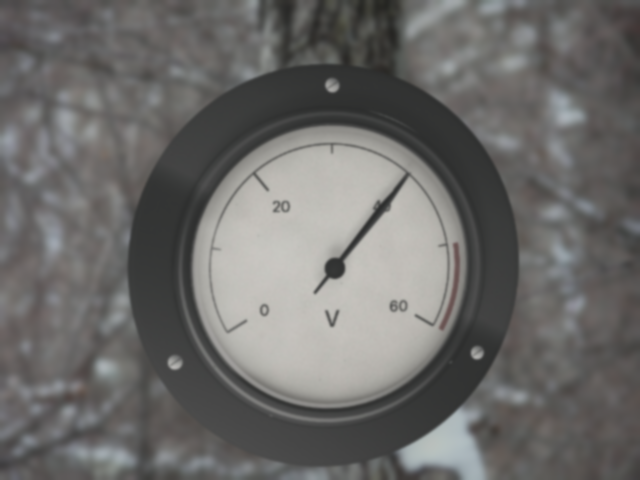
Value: 40 V
